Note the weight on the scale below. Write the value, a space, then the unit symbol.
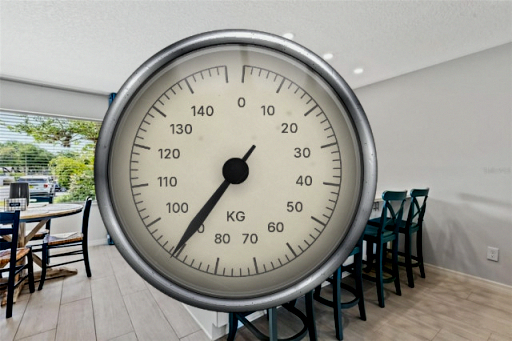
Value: 91 kg
